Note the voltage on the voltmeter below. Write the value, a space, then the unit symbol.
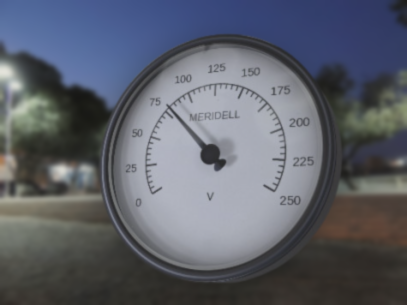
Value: 80 V
